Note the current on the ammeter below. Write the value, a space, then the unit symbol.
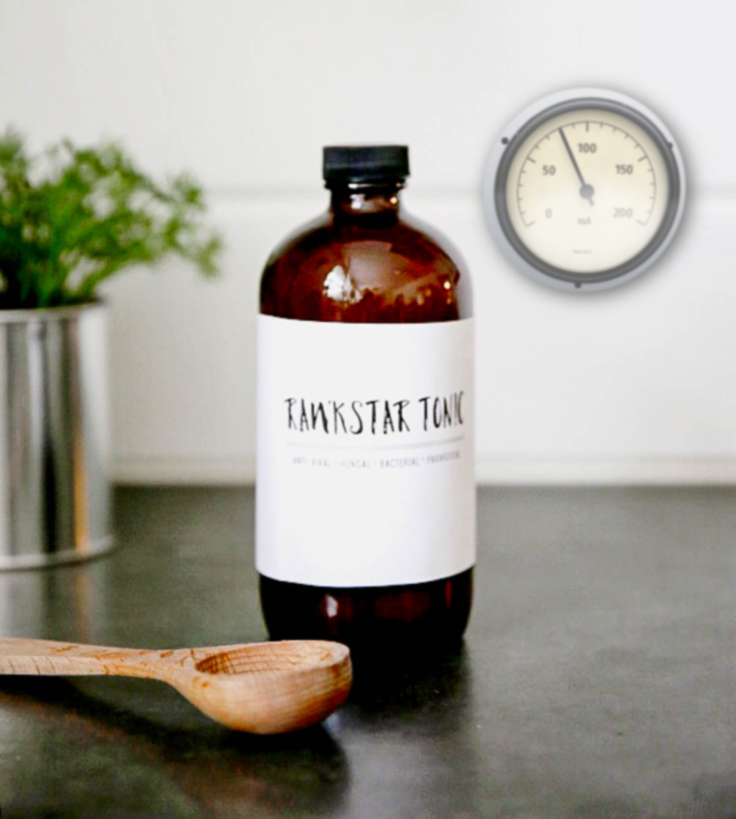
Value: 80 mA
